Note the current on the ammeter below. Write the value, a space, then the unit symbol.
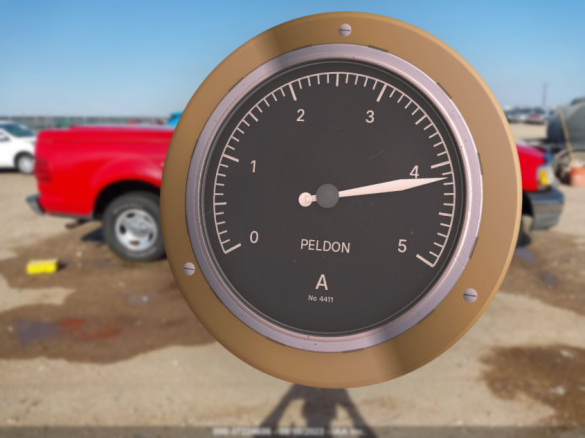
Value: 4.15 A
